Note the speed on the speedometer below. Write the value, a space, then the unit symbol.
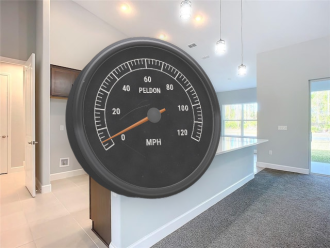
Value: 4 mph
